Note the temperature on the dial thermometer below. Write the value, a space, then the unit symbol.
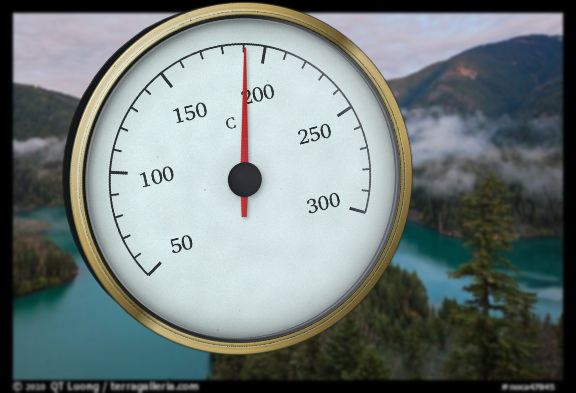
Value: 190 °C
